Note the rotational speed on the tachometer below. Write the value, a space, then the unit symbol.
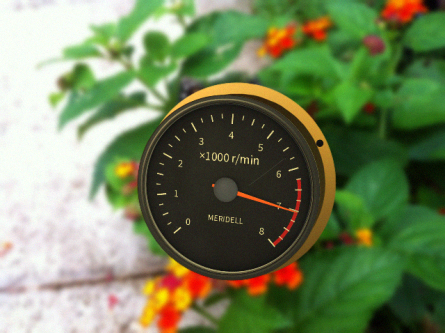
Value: 7000 rpm
